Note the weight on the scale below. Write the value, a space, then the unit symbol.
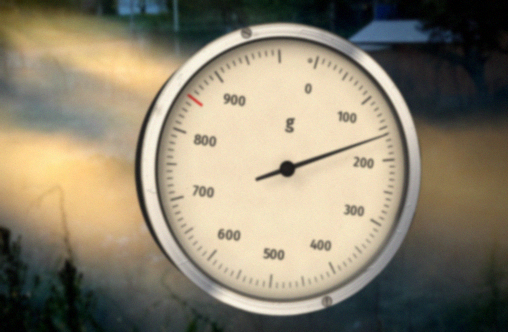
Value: 160 g
